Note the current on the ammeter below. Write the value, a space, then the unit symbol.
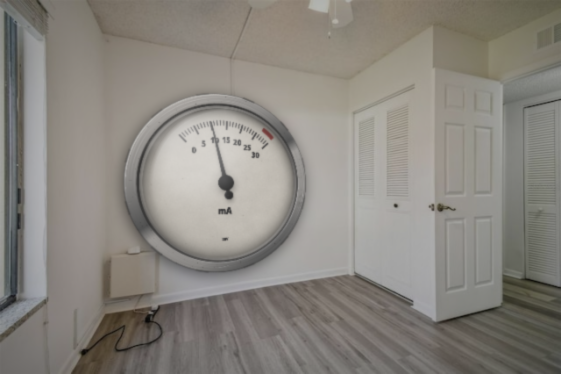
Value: 10 mA
